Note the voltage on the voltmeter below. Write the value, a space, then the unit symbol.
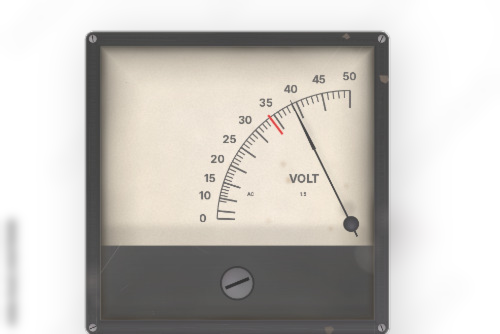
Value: 39 V
